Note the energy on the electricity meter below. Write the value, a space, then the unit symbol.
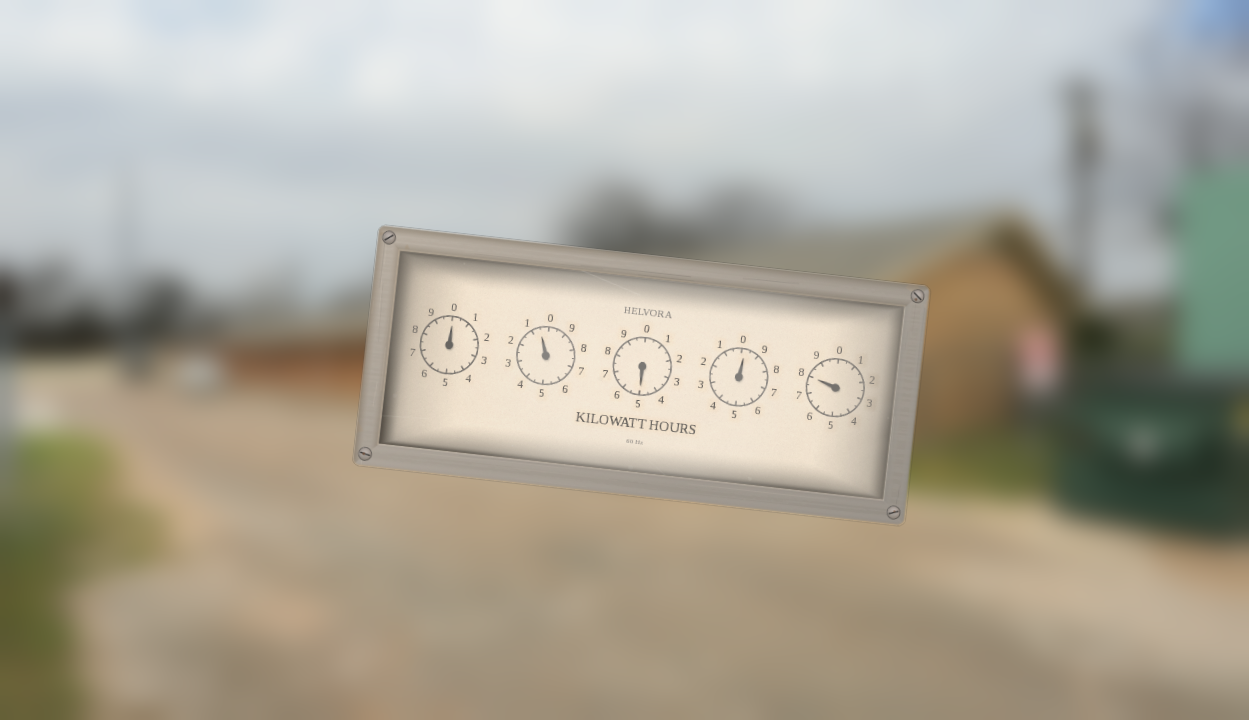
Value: 498 kWh
